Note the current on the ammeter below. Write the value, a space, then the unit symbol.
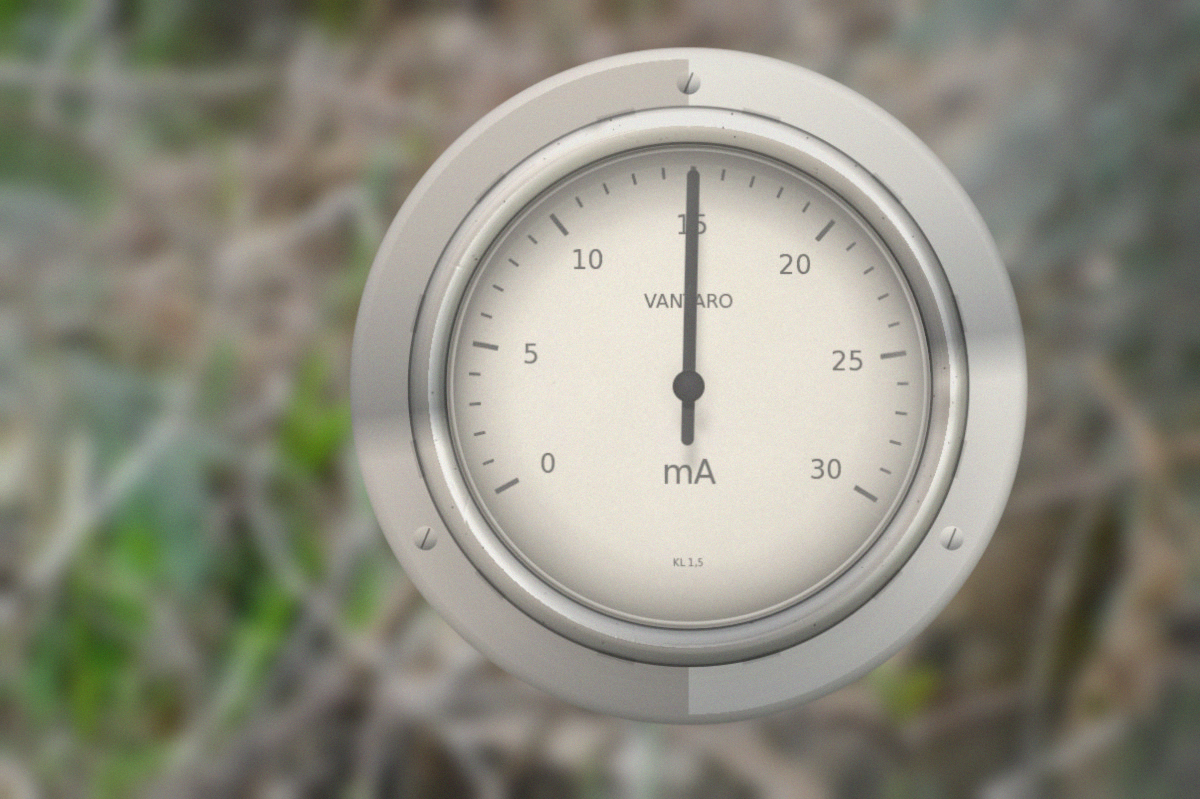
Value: 15 mA
